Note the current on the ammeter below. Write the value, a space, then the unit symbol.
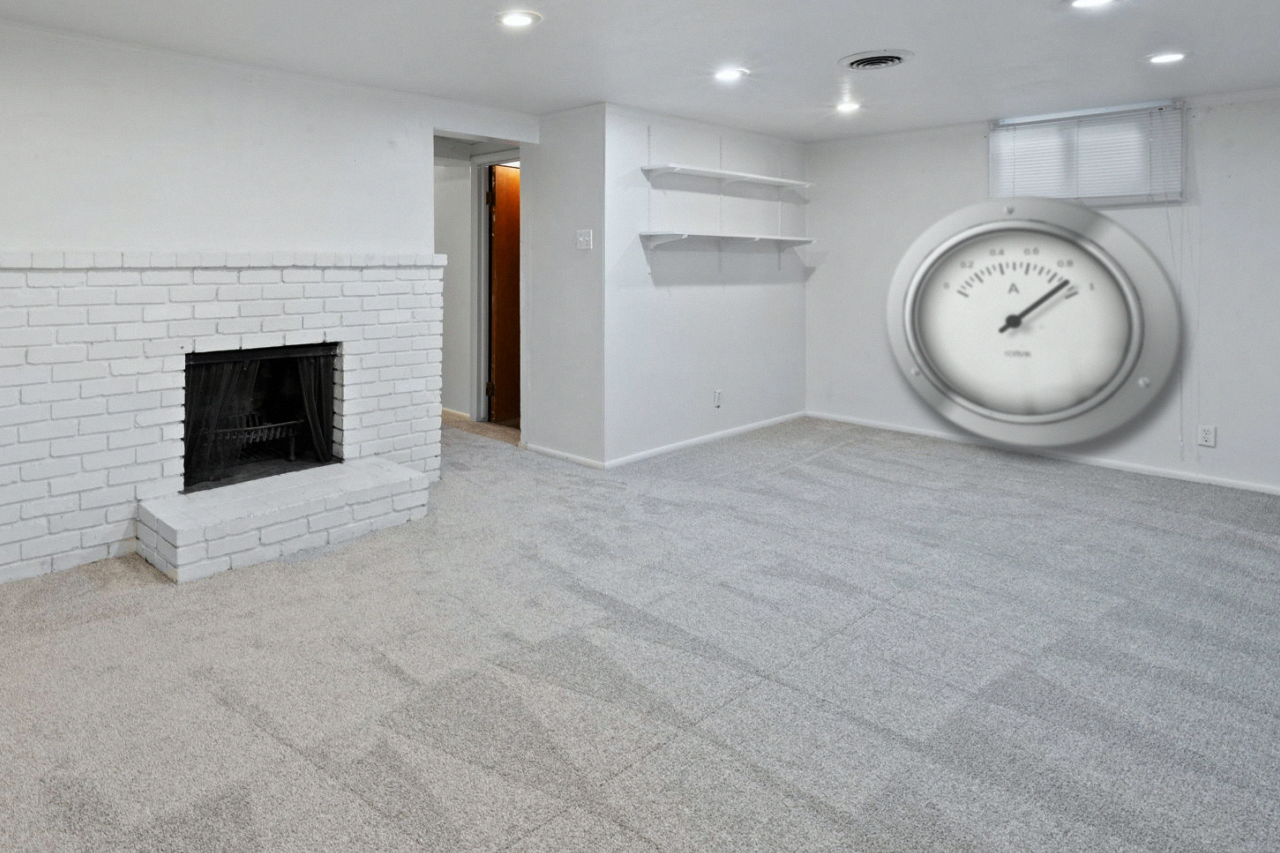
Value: 0.9 A
